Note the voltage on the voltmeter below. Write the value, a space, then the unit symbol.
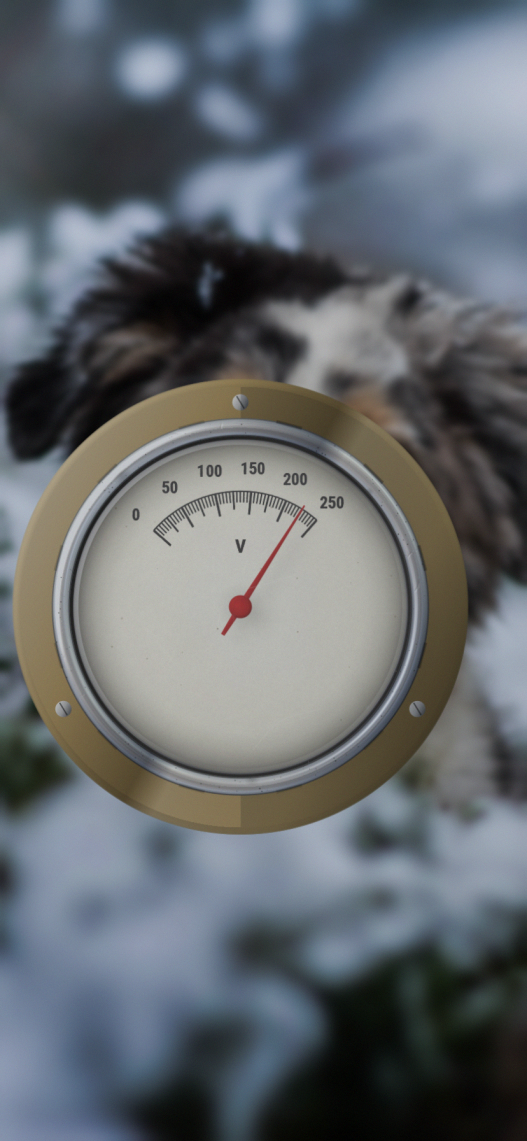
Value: 225 V
